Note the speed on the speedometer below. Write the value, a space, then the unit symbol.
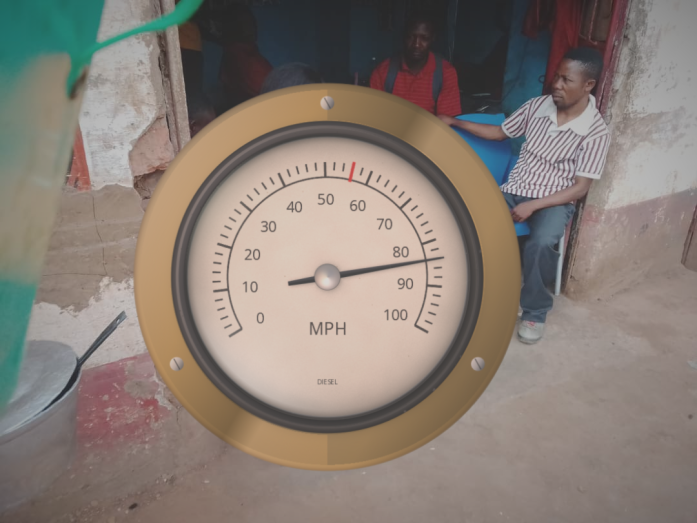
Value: 84 mph
